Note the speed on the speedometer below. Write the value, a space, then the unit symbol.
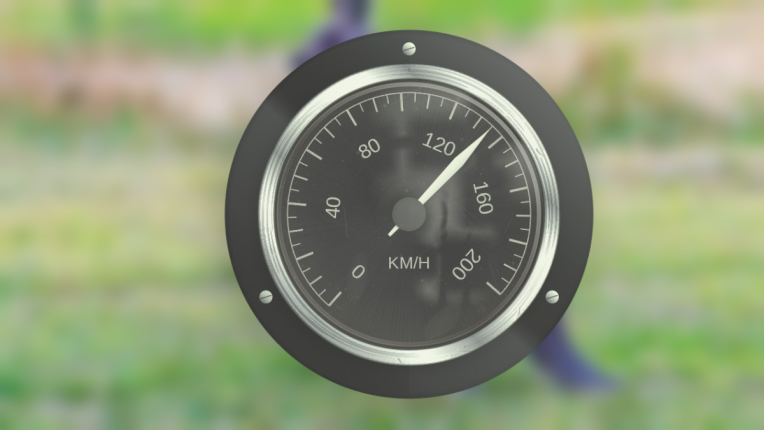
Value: 135 km/h
